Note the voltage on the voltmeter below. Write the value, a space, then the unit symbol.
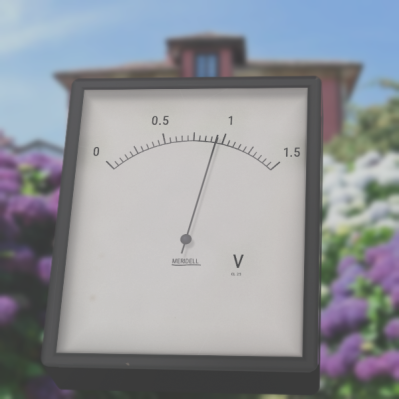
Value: 0.95 V
